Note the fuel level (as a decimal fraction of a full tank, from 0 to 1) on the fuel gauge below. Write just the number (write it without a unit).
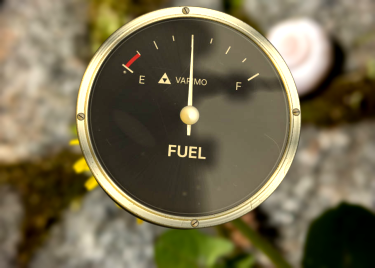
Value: 0.5
